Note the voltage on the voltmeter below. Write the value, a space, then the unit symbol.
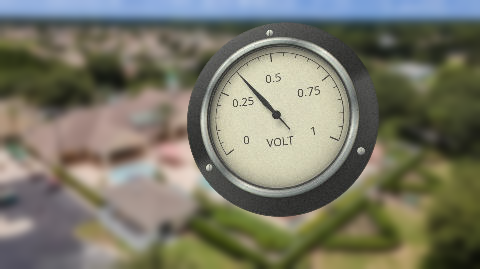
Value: 0.35 V
